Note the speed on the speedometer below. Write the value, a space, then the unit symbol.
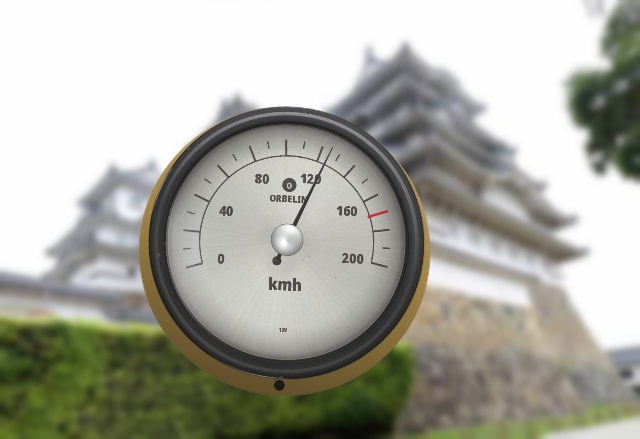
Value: 125 km/h
